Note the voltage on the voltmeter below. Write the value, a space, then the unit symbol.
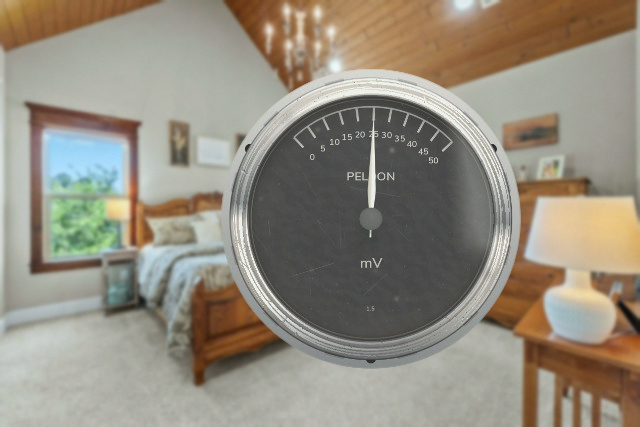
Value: 25 mV
